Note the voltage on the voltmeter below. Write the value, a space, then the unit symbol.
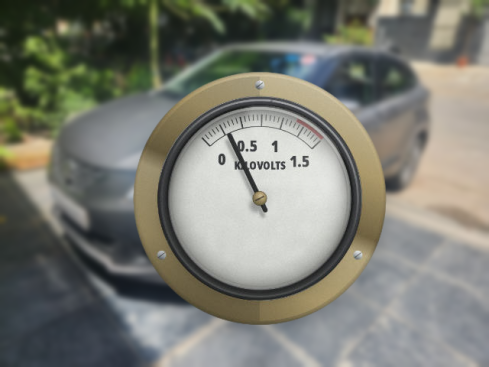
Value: 0.3 kV
